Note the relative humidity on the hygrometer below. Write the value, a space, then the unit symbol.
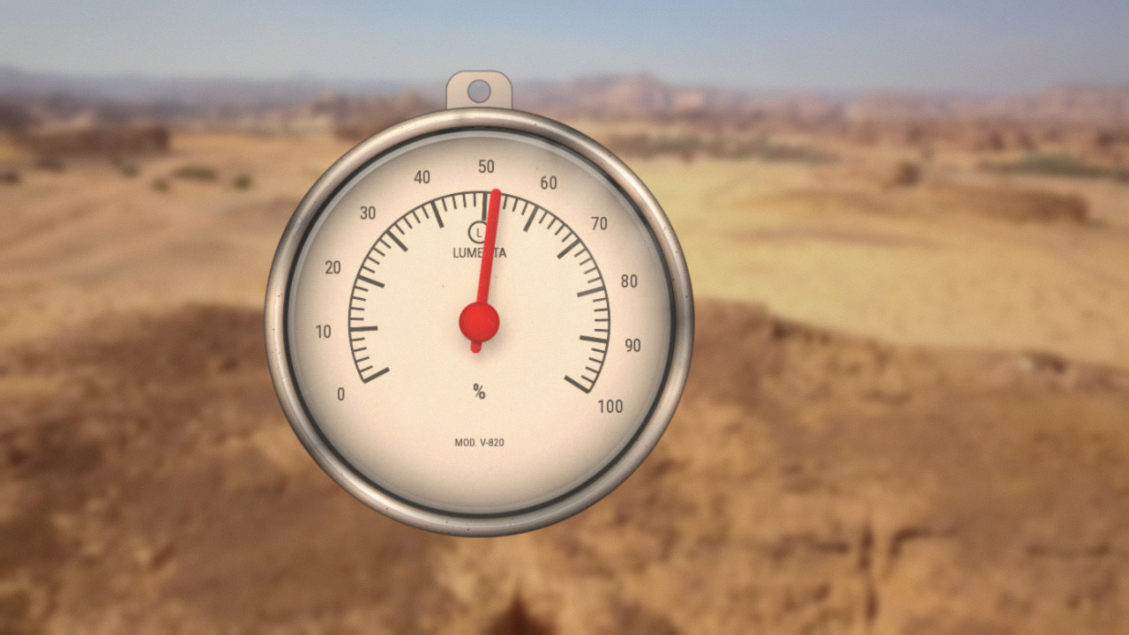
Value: 52 %
